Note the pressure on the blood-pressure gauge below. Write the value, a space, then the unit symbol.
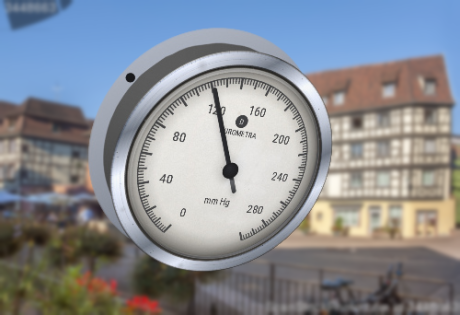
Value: 120 mmHg
